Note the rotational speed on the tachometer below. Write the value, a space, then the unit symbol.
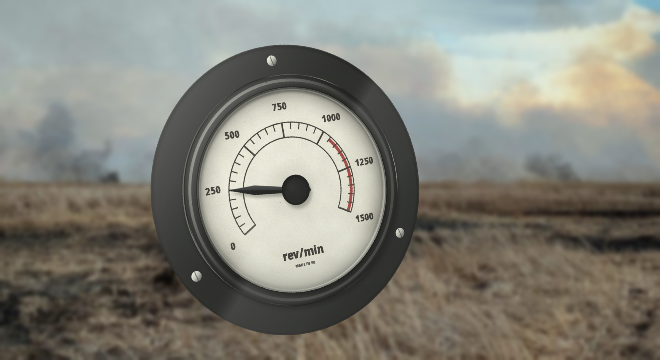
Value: 250 rpm
